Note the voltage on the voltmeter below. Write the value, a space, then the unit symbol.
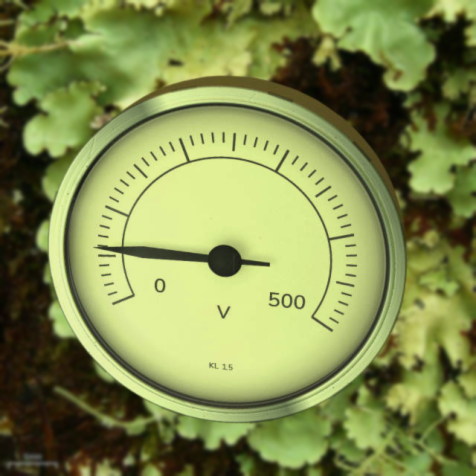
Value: 60 V
